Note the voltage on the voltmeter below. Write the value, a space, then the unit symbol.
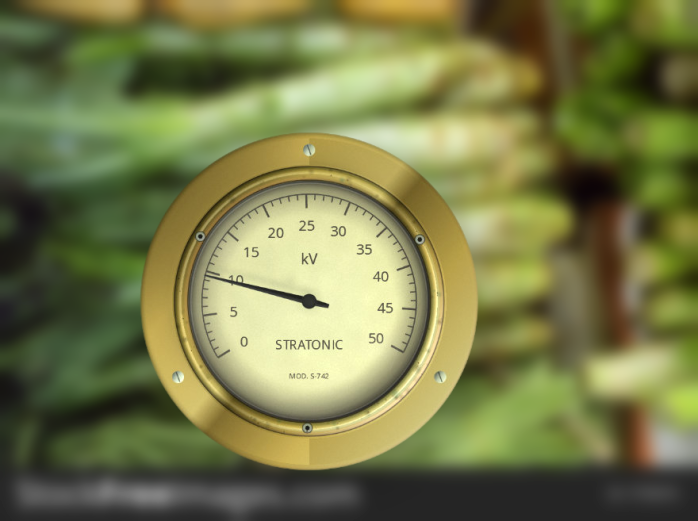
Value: 9.5 kV
